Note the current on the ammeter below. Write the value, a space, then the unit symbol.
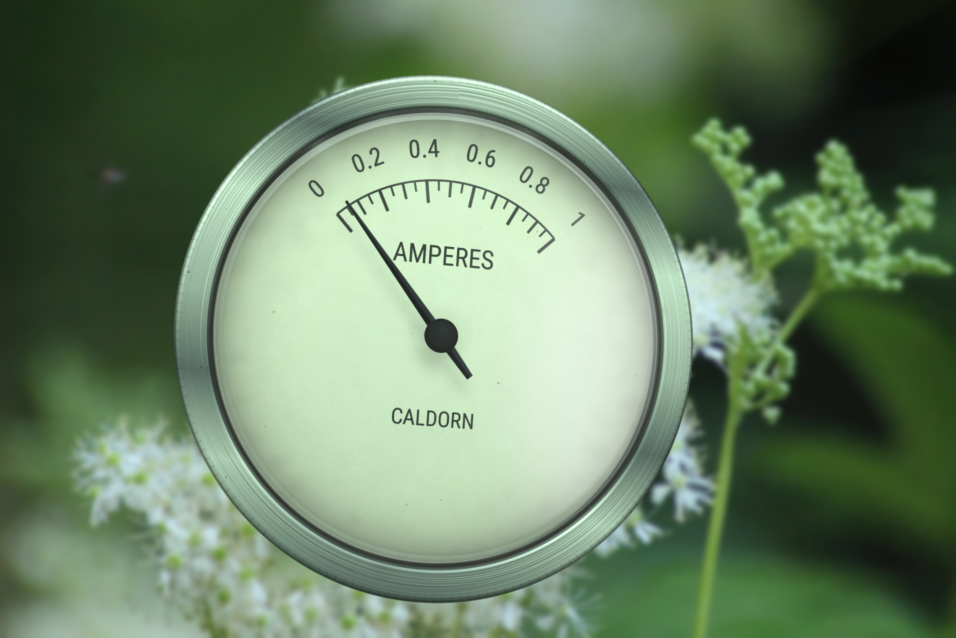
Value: 0.05 A
